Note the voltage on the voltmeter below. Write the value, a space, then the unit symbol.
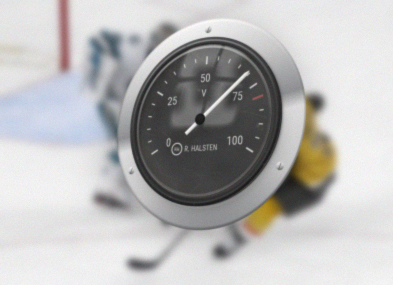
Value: 70 V
